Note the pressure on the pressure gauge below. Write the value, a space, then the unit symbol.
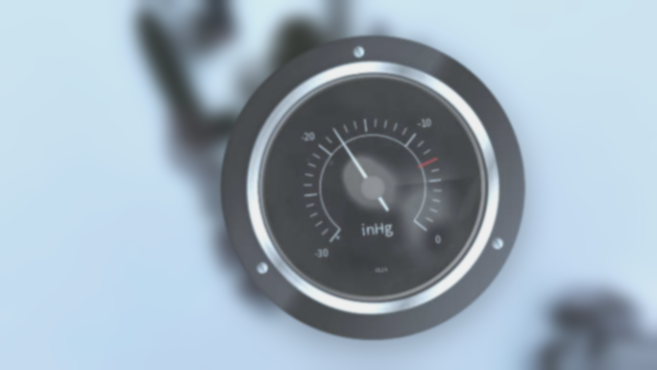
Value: -18 inHg
